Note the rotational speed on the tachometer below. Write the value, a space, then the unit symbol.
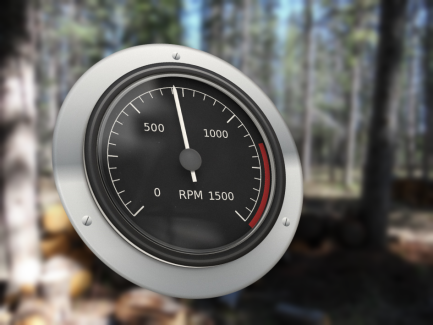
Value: 700 rpm
